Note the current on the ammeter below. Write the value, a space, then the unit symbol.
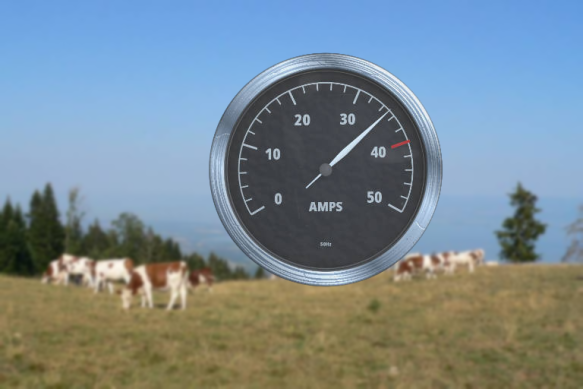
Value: 35 A
